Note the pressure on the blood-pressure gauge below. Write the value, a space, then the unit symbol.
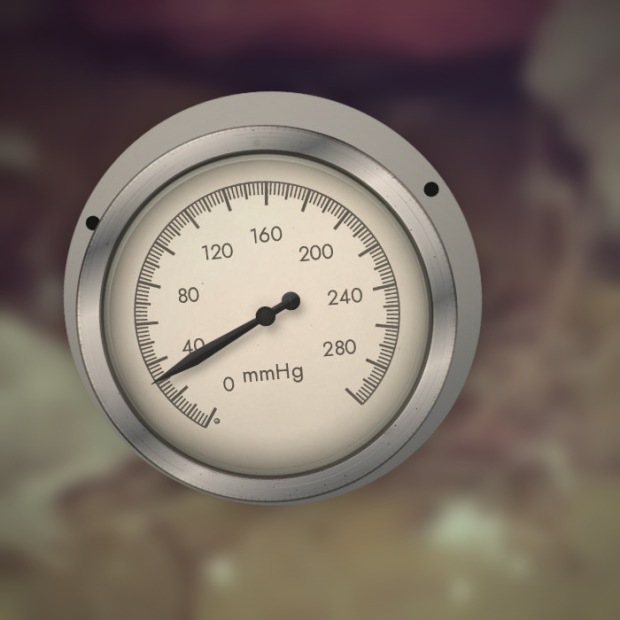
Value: 32 mmHg
